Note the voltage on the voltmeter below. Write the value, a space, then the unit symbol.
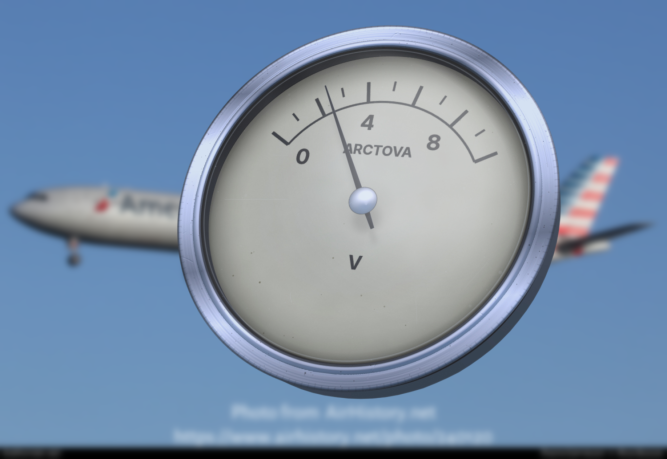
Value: 2.5 V
